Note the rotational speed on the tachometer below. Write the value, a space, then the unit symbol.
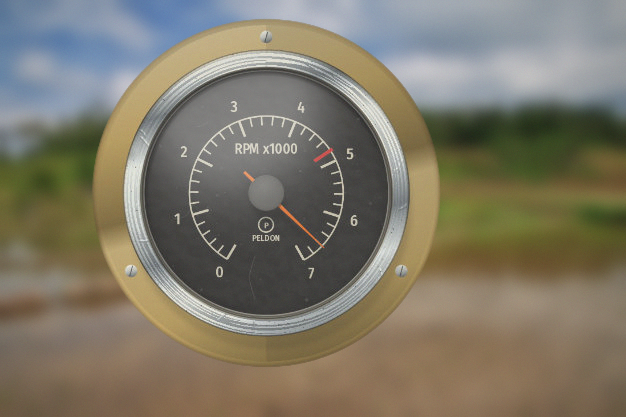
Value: 6600 rpm
